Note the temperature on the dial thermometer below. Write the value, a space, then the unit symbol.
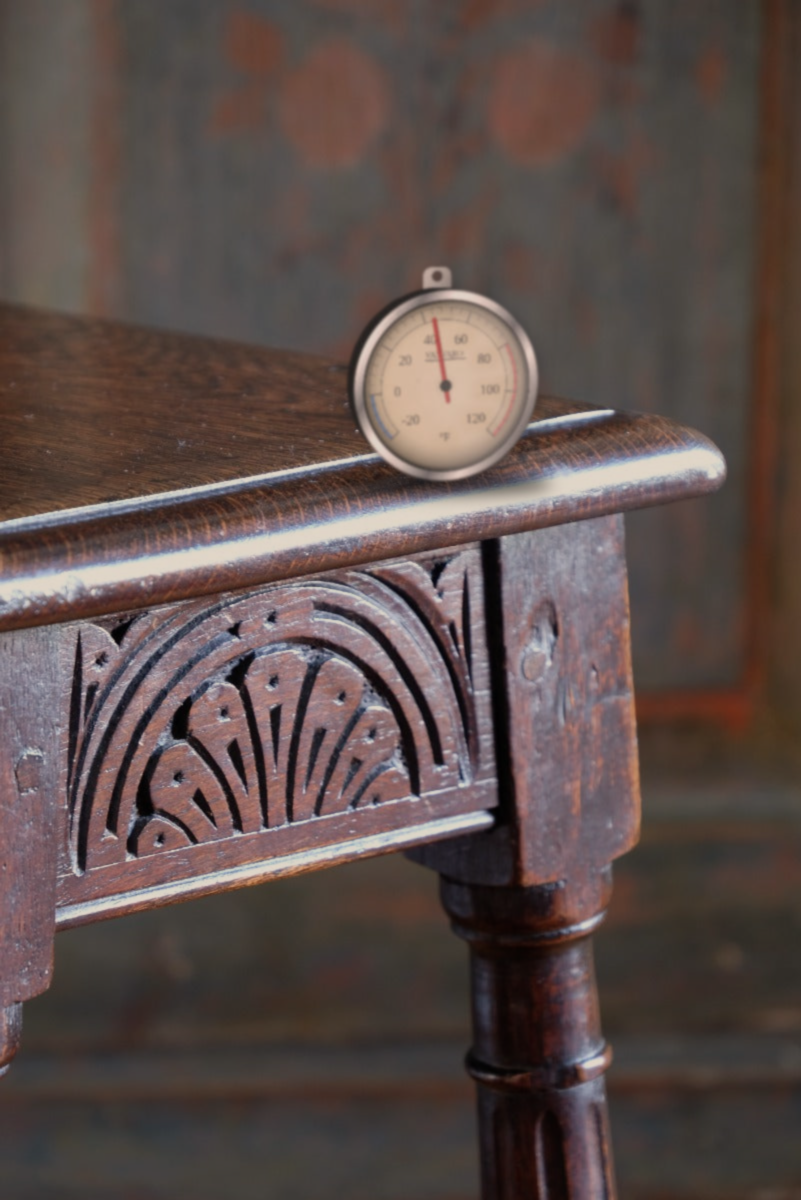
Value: 44 °F
